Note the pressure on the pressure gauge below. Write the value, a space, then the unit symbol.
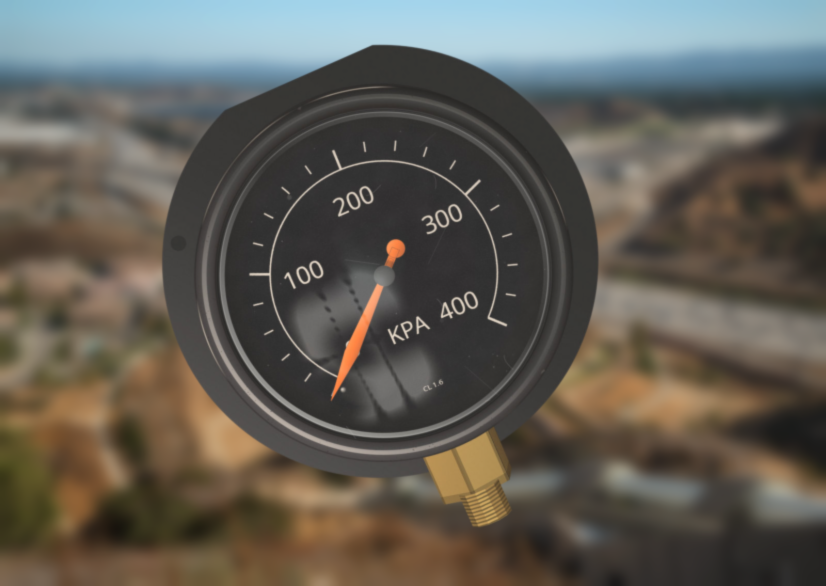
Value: 0 kPa
